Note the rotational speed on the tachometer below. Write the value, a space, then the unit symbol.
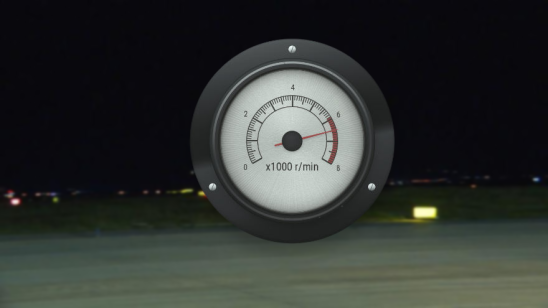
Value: 6500 rpm
